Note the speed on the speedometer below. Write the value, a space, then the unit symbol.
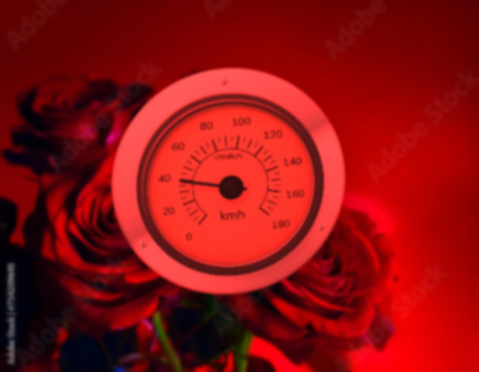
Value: 40 km/h
